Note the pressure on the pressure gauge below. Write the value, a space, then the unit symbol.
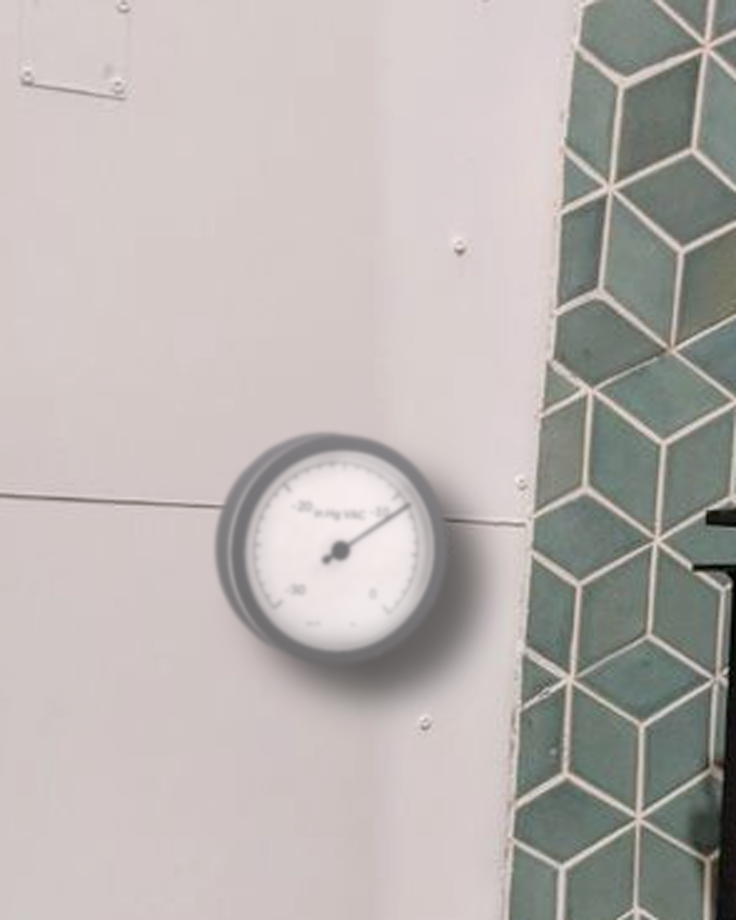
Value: -9 inHg
